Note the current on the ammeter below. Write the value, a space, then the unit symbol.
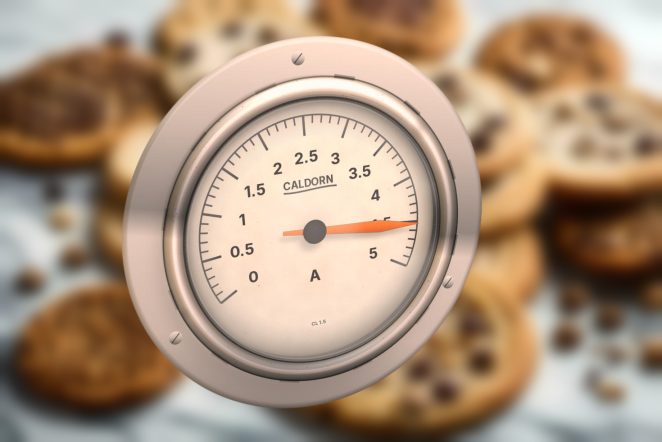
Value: 4.5 A
